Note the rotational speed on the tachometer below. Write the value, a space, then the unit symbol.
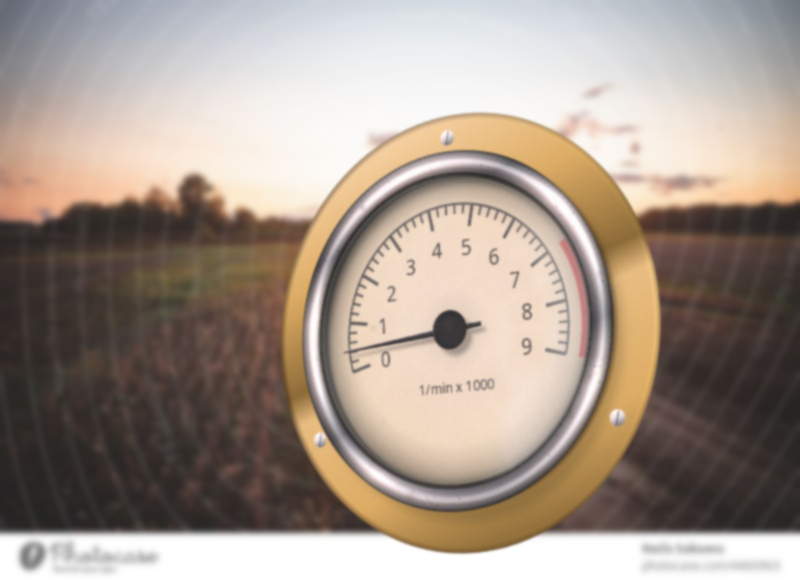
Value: 400 rpm
